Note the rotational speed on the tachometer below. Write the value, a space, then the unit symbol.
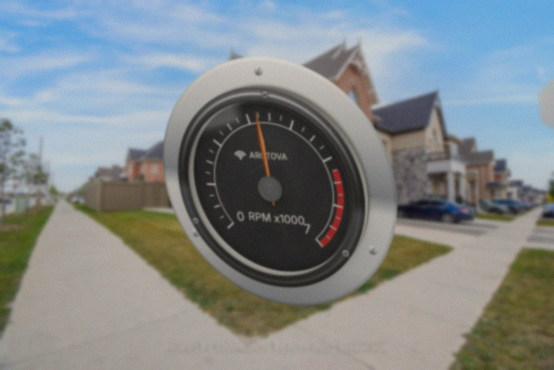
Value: 3250 rpm
